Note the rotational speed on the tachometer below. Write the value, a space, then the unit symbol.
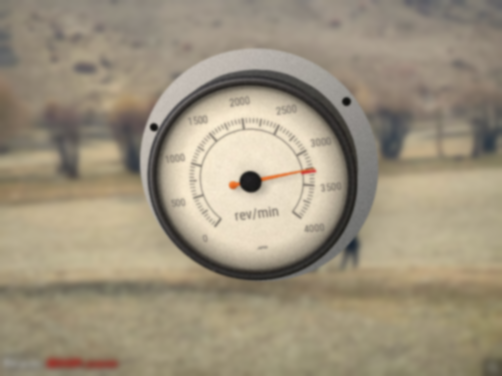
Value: 3250 rpm
